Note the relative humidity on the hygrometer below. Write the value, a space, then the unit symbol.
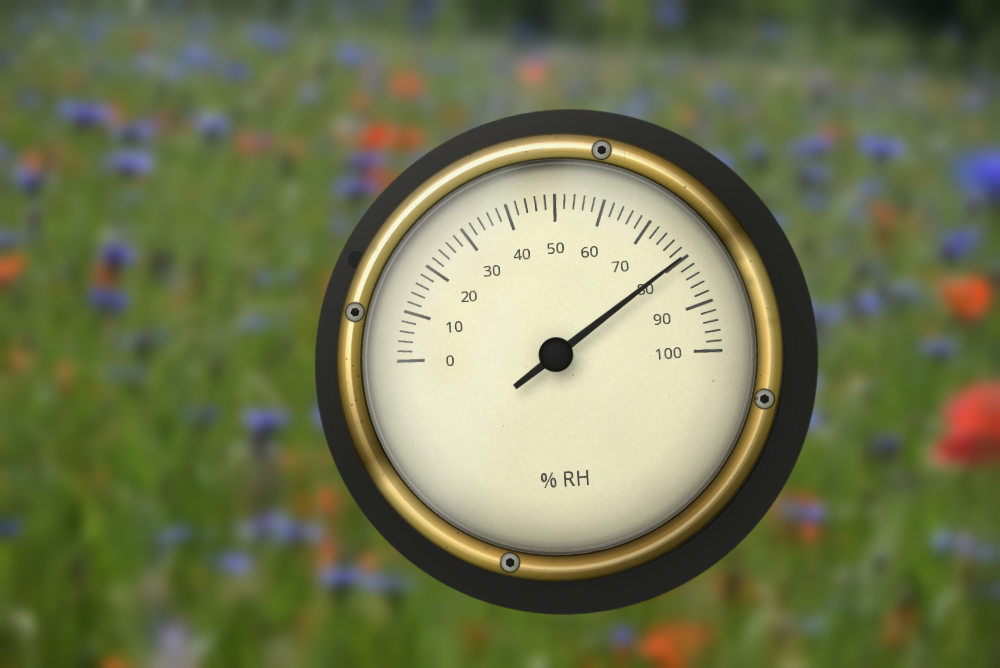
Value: 80 %
